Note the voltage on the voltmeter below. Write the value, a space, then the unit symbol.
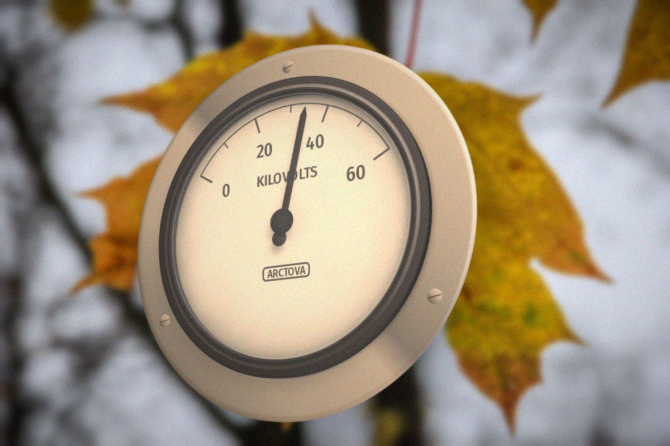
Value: 35 kV
